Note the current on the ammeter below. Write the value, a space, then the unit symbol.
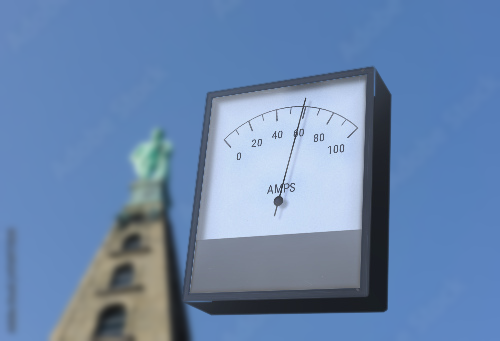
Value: 60 A
